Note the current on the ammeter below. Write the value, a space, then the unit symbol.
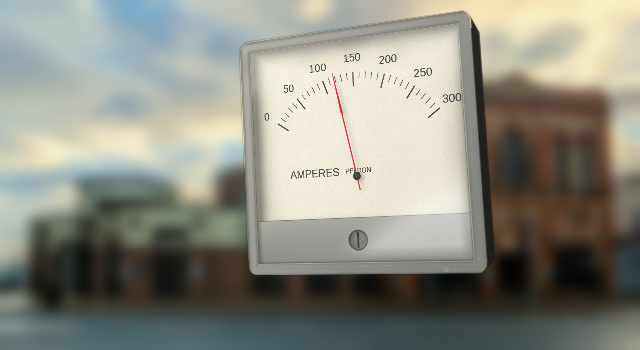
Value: 120 A
